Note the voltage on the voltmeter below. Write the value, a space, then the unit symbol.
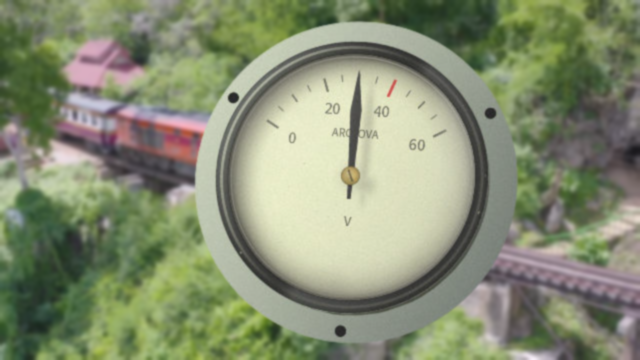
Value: 30 V
